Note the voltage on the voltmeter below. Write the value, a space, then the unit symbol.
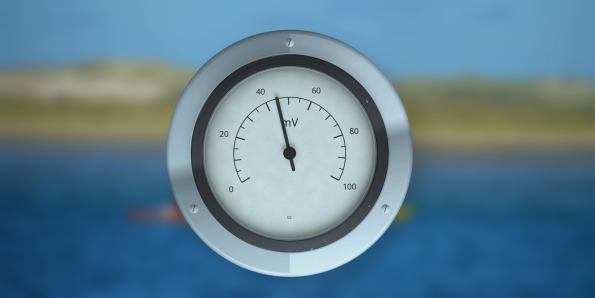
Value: 45 mV
